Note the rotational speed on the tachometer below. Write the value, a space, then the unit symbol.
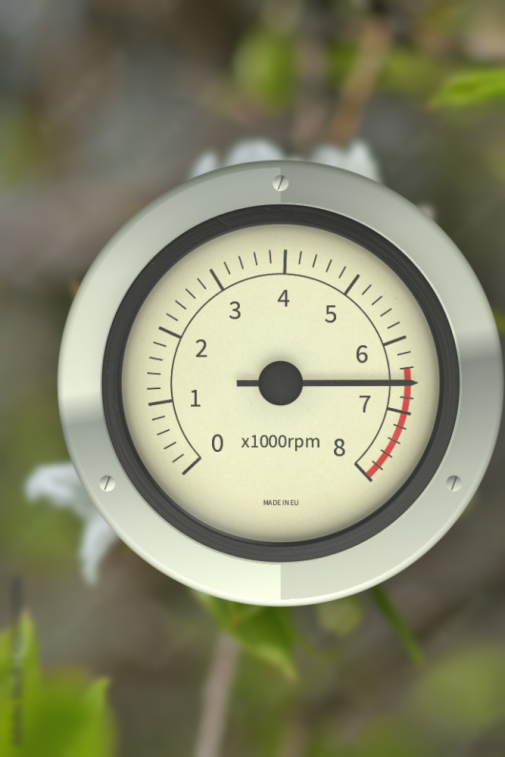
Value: 6600 rpm
